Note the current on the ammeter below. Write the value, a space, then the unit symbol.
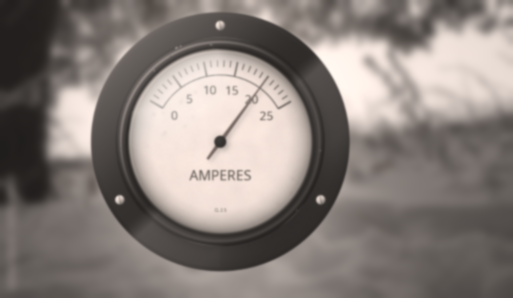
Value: 20 A
